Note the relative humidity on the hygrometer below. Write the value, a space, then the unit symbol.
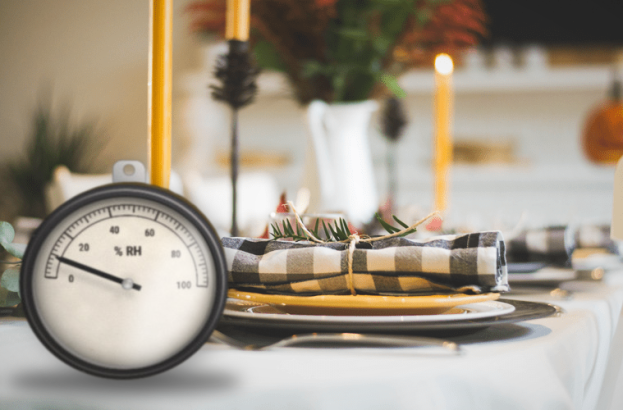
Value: 10 %
